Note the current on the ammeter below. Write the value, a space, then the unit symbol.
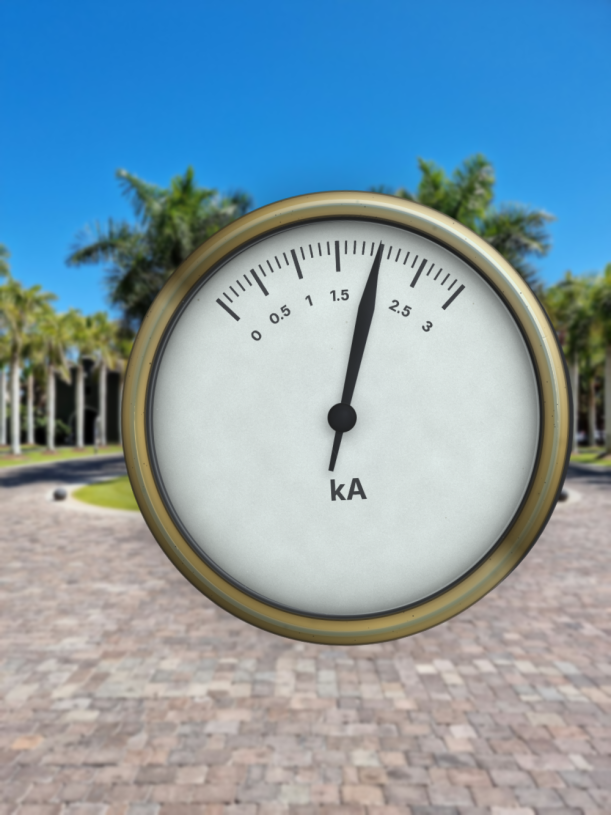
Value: 2 kA
